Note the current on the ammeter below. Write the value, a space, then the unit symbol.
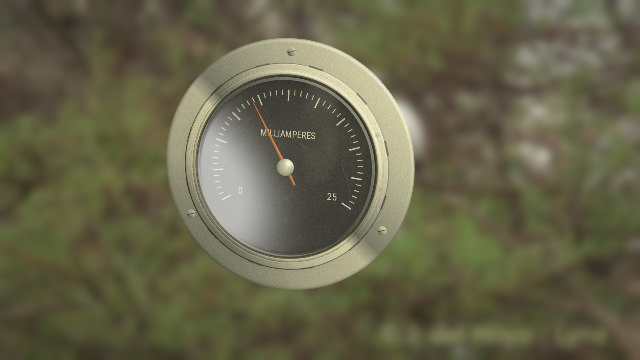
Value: 9.5 mA
